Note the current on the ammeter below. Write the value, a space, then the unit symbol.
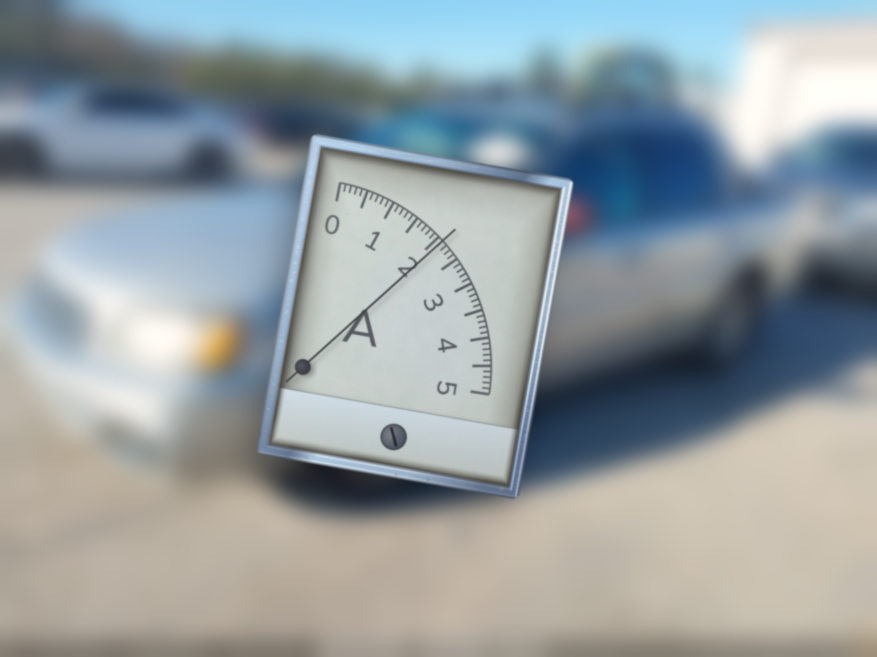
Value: 2.1 A
